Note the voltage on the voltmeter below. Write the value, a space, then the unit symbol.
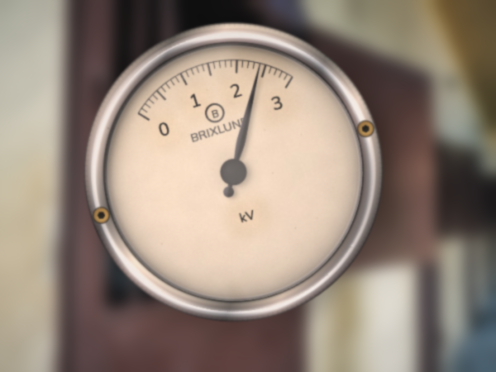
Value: 2.4 kV
